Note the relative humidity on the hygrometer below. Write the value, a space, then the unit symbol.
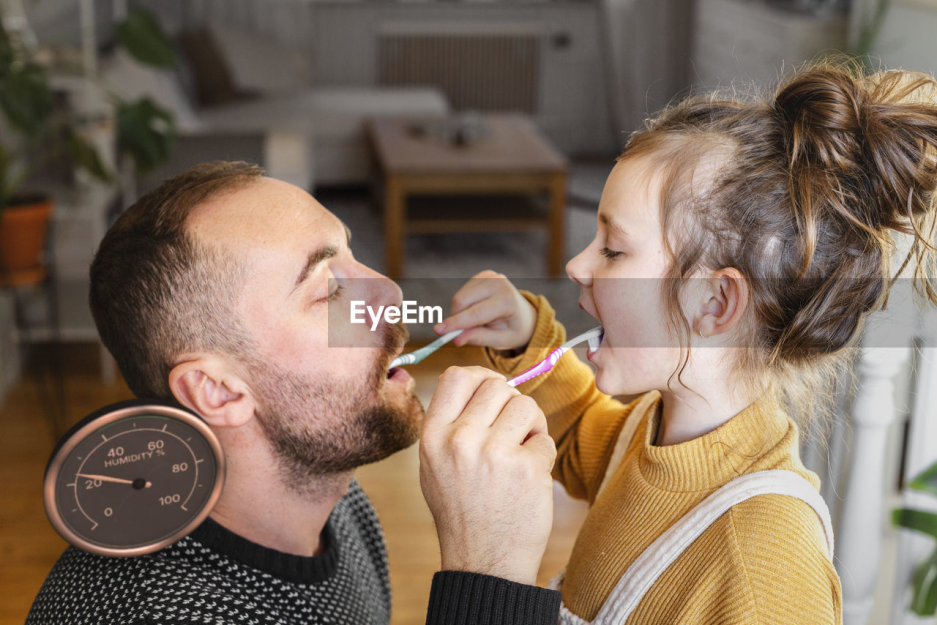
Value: 25 %
